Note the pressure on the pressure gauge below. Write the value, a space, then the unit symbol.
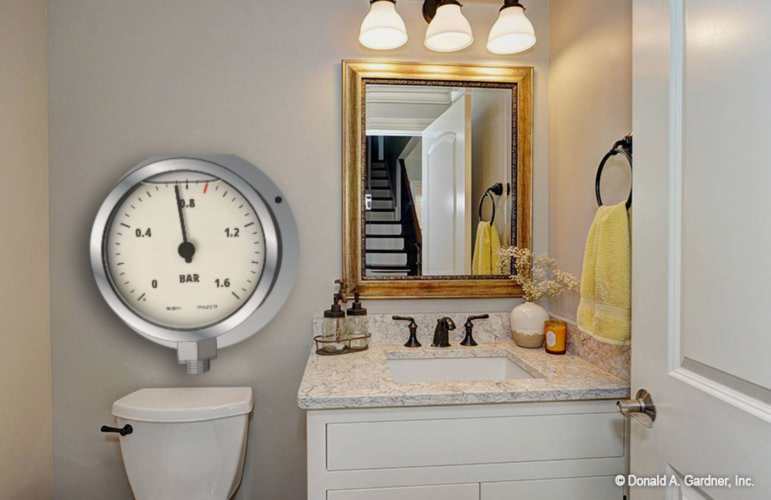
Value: 0.75 bar
